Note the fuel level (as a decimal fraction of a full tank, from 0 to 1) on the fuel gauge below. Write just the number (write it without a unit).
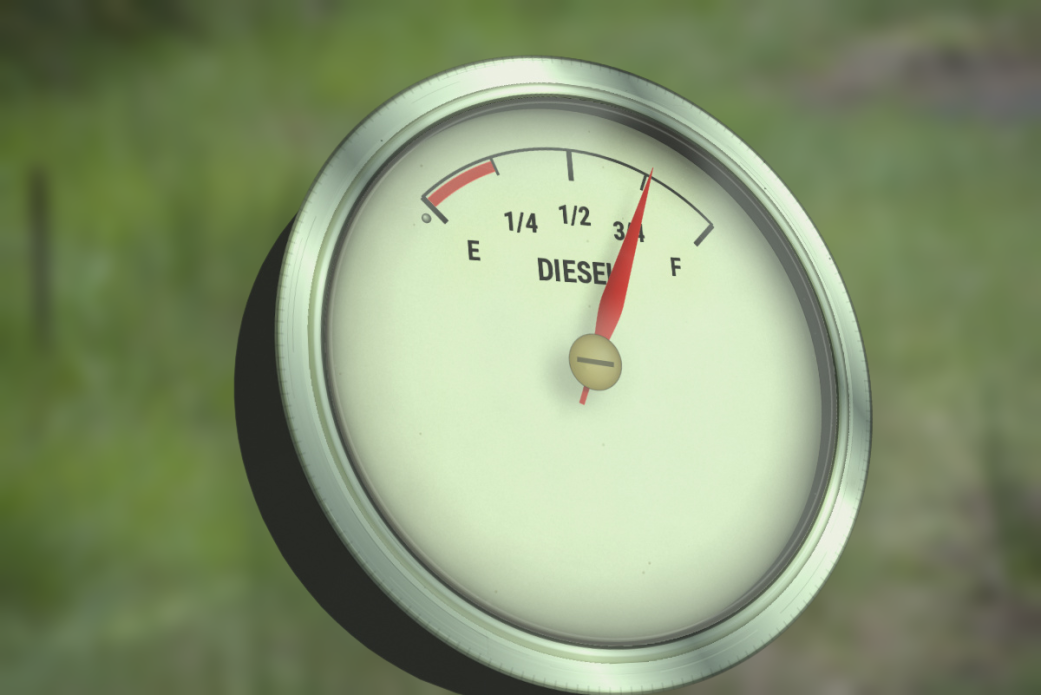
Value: 0.75
